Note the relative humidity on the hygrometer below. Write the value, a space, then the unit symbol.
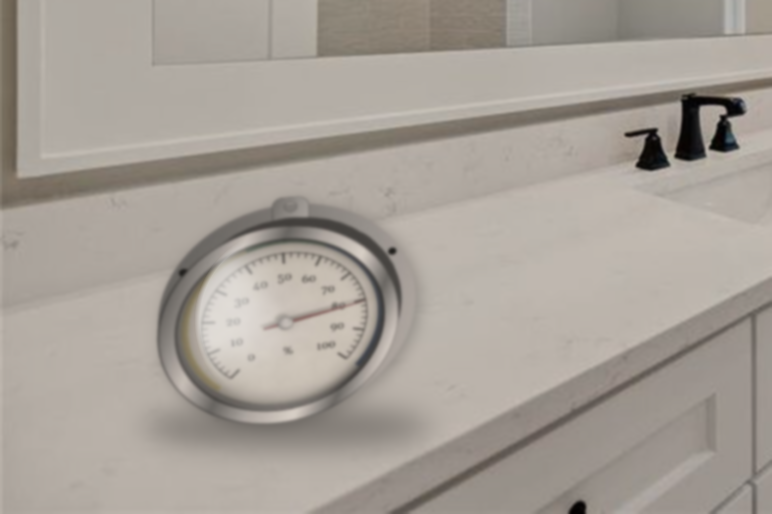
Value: 80 %
